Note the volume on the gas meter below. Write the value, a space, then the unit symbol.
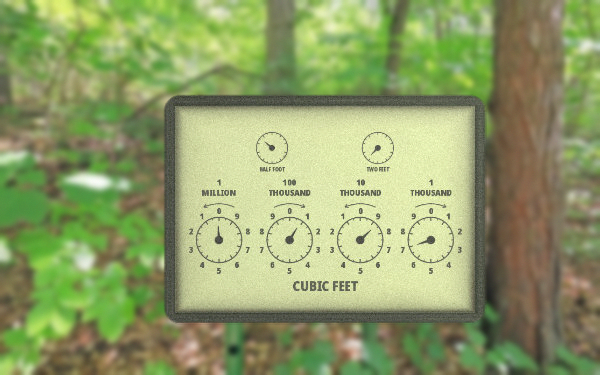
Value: 8700 ft³
